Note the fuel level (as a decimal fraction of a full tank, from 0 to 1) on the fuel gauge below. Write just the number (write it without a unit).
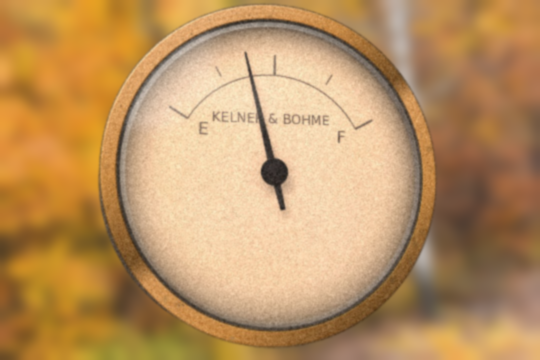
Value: 0.375
